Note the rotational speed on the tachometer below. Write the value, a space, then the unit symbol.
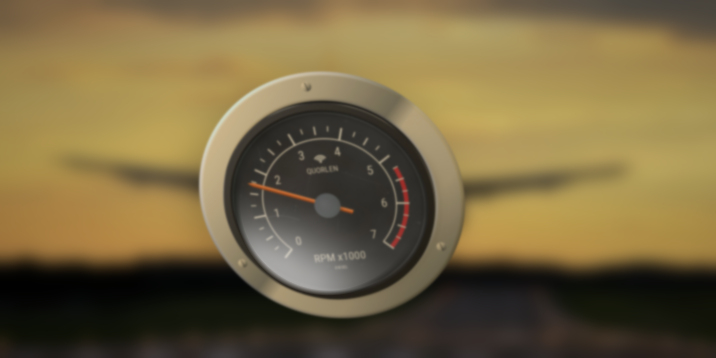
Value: 1750 rpm
